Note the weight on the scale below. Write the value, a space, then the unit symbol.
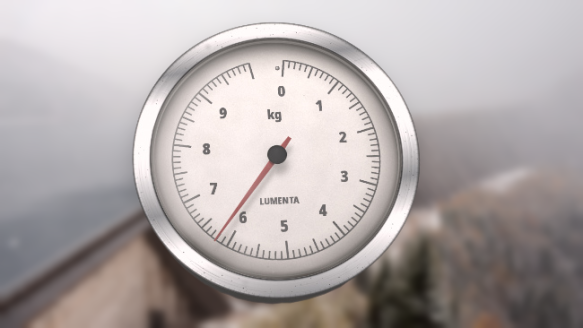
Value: 6.2 kg
